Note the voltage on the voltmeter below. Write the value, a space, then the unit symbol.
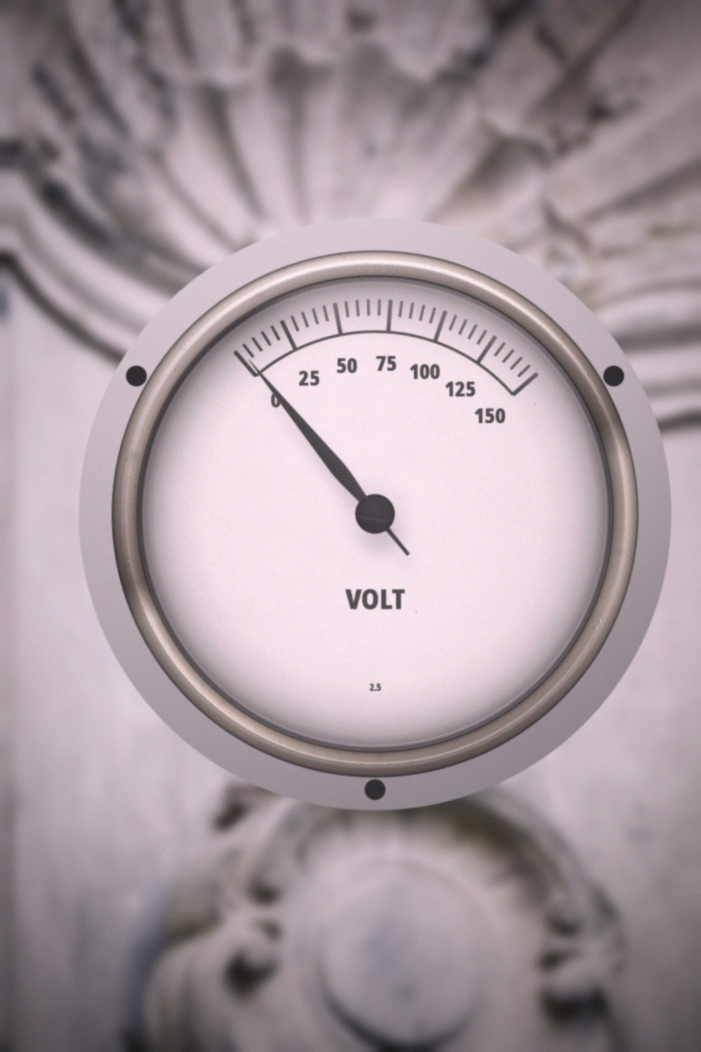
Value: 2.5 V
